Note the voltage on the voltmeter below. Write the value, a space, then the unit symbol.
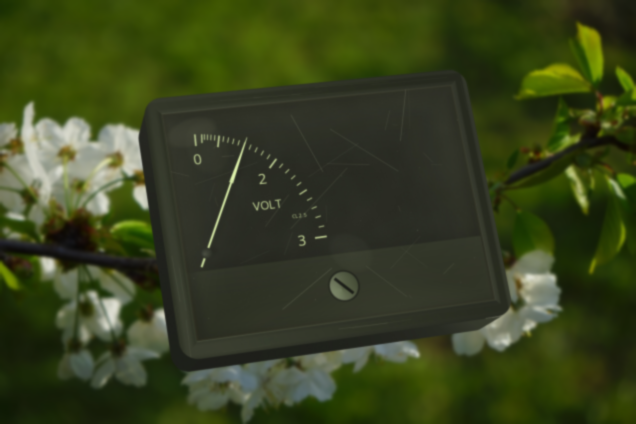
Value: 1.5 V
